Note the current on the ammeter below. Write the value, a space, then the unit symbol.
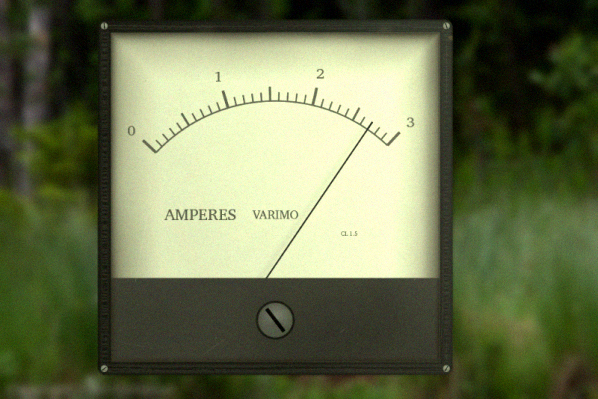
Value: 2.7 A
